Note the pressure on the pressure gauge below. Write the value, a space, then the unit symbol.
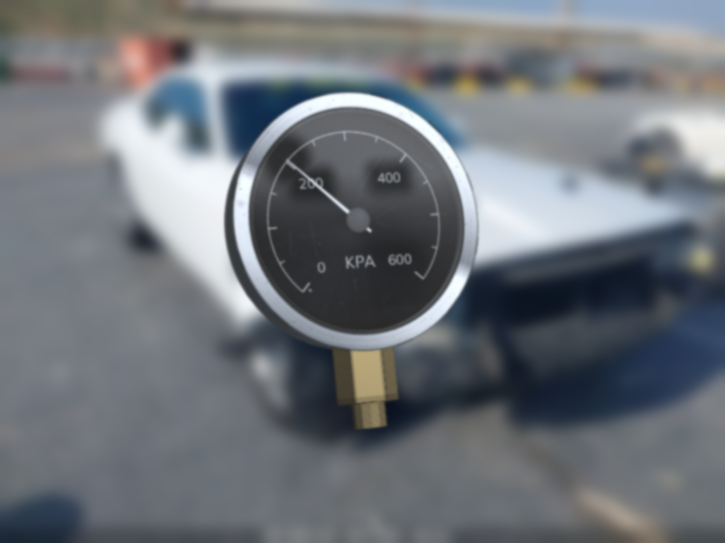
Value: 200 kPa
